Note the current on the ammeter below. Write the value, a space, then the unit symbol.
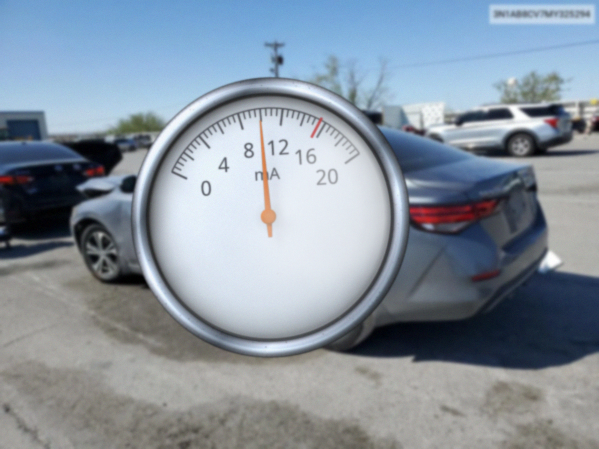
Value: 10 mA
